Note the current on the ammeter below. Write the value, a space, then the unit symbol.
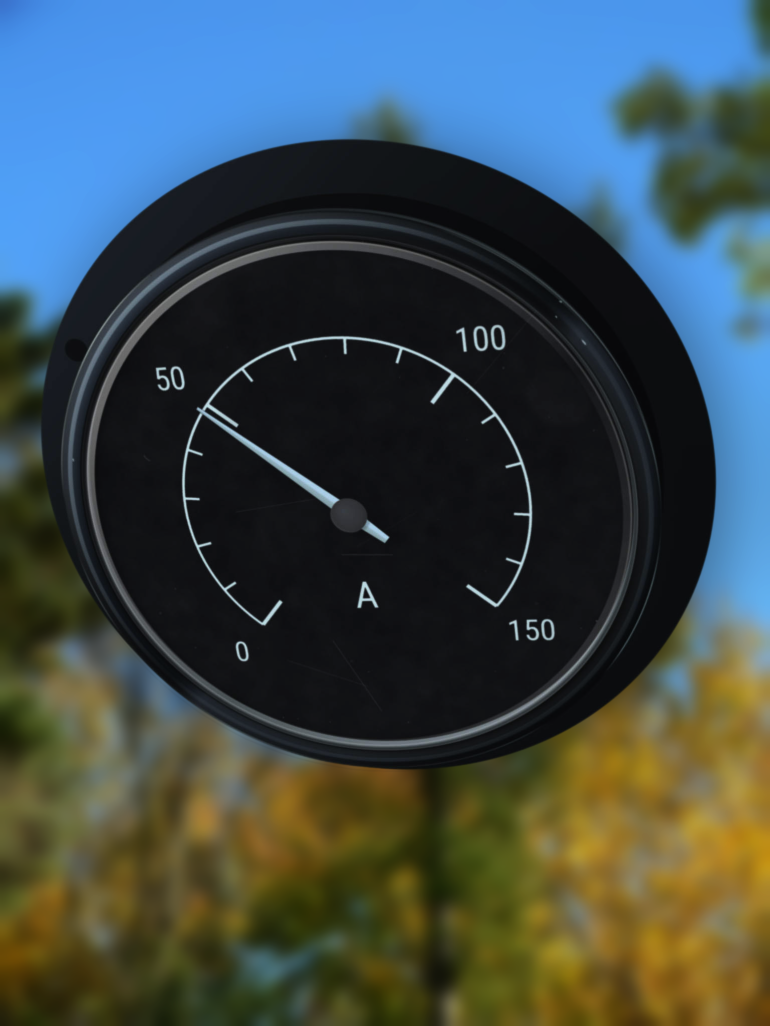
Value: 50 A
